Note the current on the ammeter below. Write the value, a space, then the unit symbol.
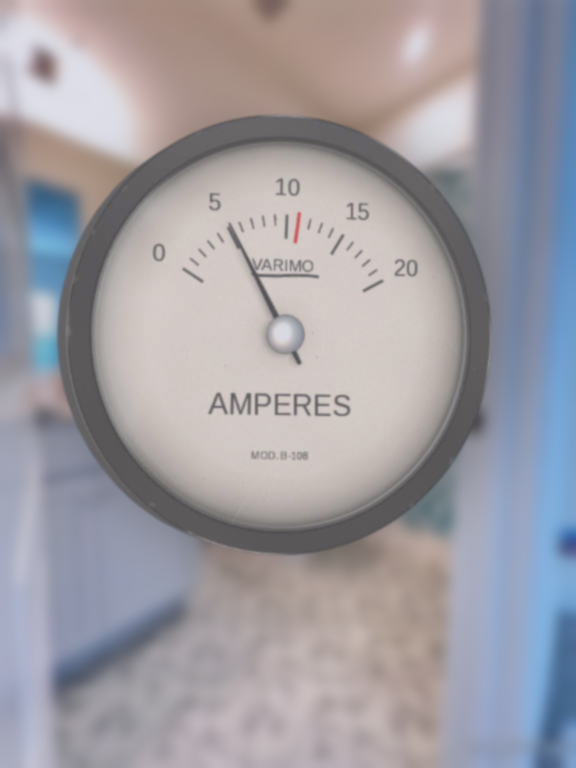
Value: 5 A
